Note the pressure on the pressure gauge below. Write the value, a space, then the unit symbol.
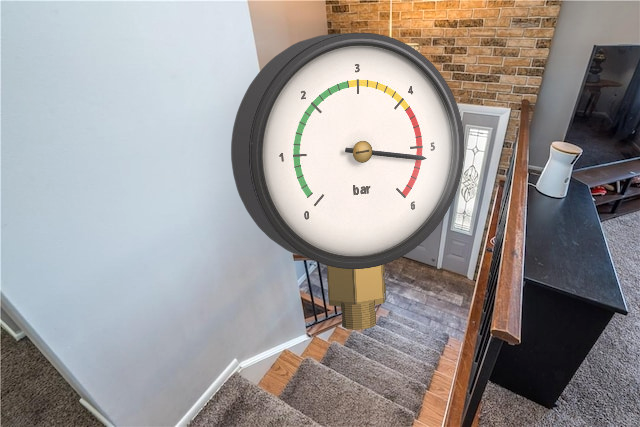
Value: 5.2 bar
